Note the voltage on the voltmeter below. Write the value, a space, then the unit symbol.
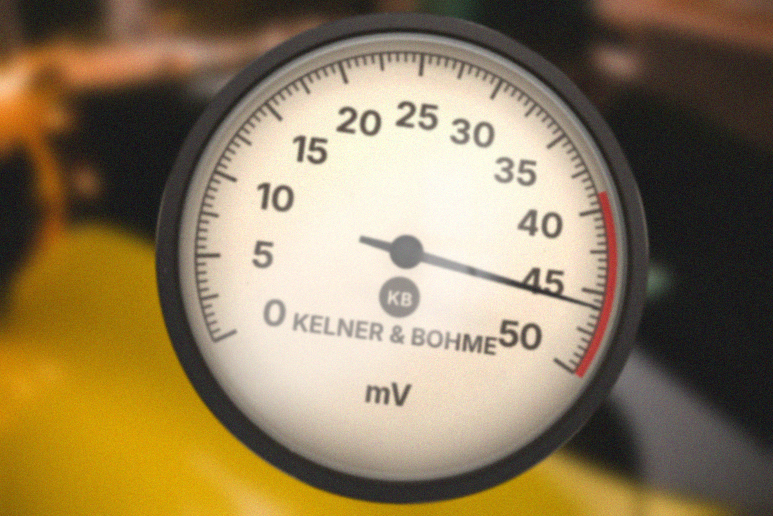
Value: 46 mV
